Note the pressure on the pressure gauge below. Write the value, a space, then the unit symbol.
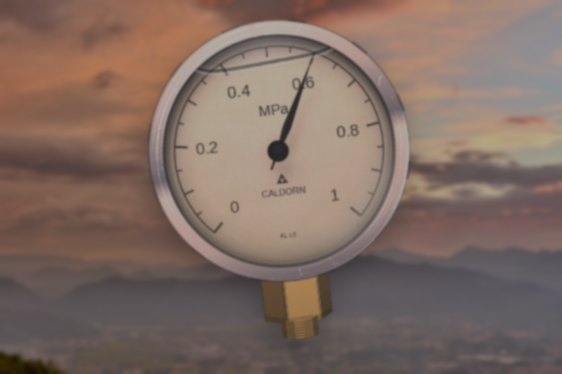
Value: 0.6 MPa
